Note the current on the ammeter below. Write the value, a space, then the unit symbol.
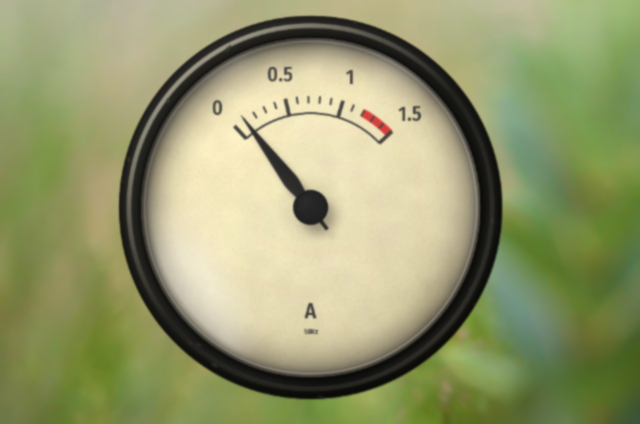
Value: 0.1 A
